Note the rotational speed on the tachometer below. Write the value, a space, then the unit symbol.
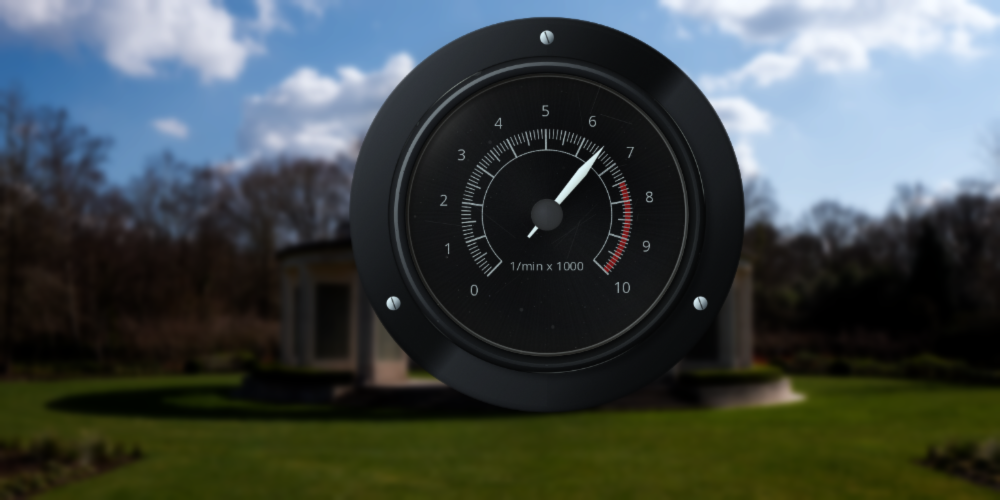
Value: 6500 rpm
